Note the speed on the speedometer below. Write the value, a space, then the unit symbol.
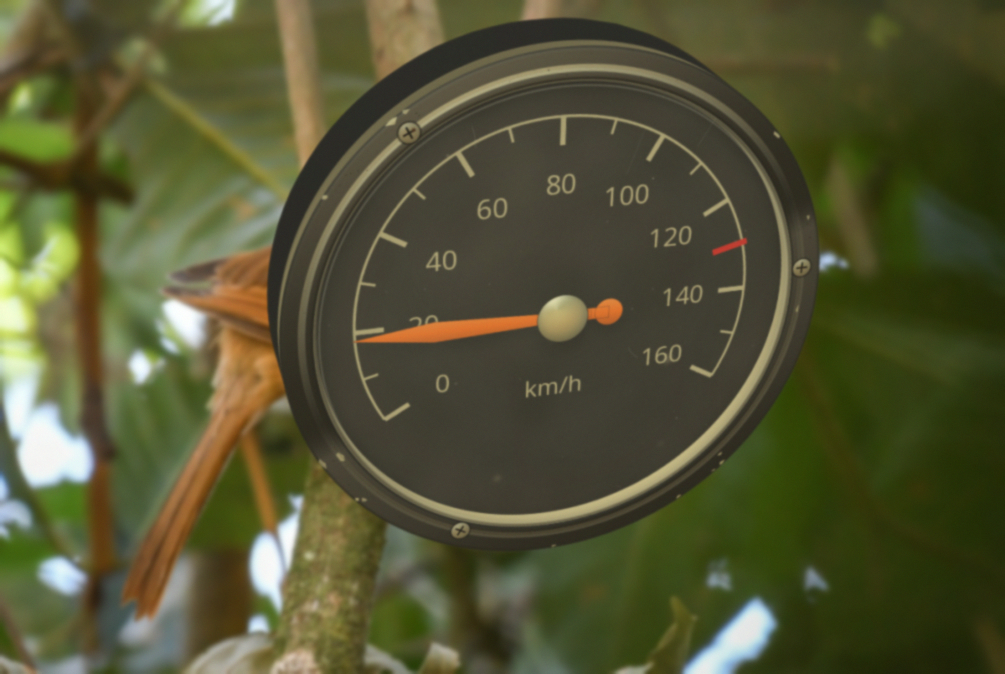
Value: 20 km/h
